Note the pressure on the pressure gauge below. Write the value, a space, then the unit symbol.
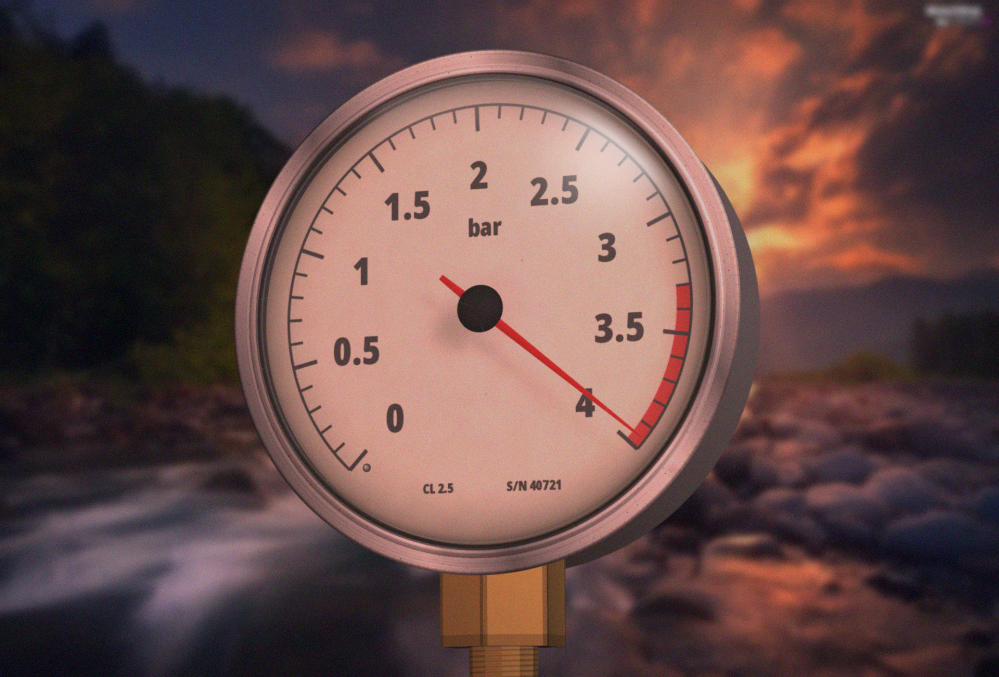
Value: 3.95 bar
